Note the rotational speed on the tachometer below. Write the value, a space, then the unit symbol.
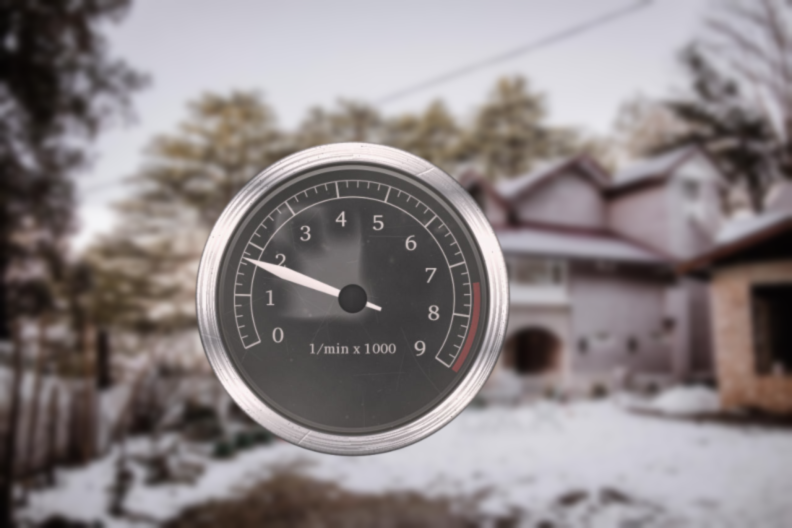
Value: 1700 rpm
